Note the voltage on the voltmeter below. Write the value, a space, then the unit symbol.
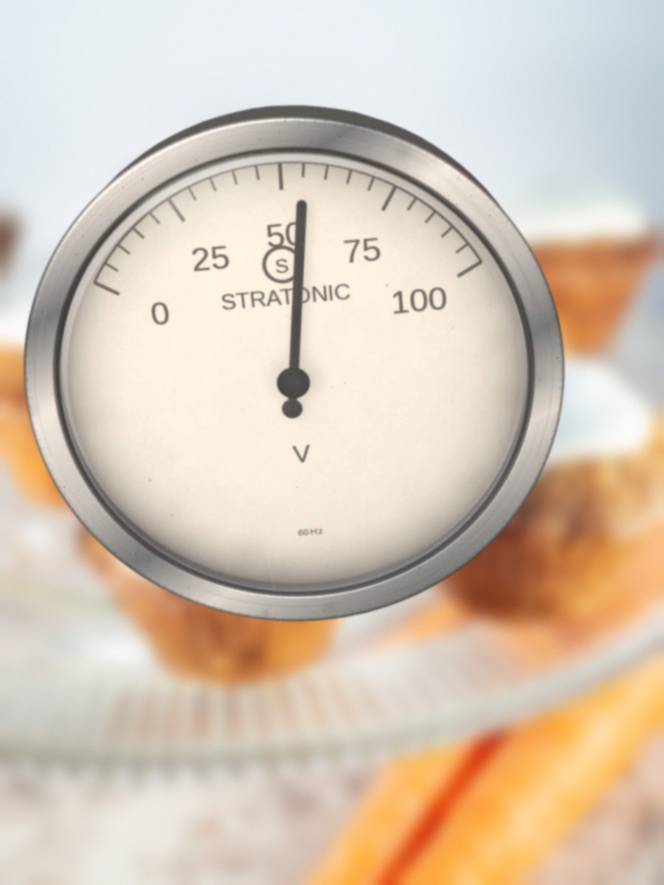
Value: 55 V
